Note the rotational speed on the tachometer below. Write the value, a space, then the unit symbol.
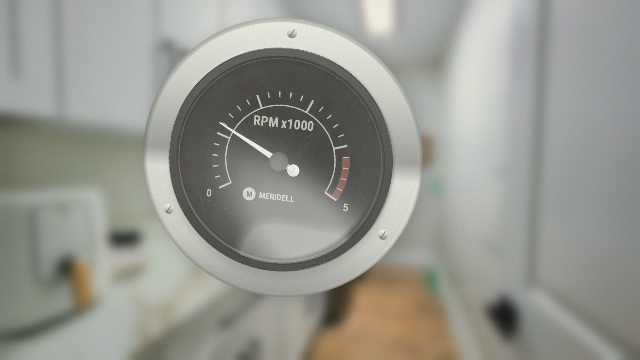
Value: 1200 rpm
